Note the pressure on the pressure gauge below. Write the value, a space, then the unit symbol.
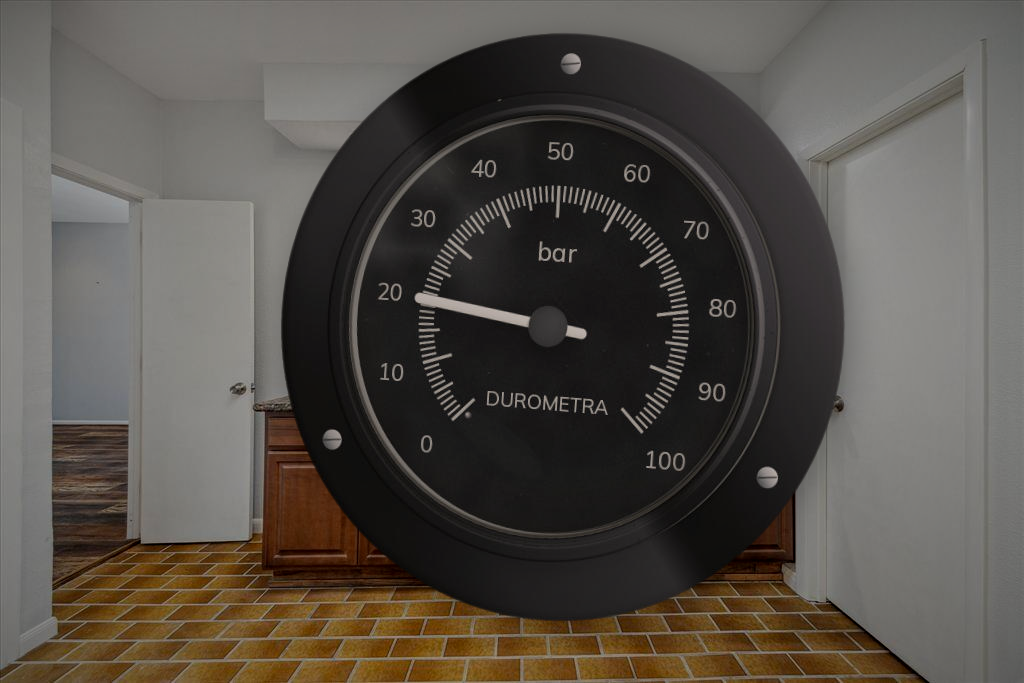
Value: 20 bar
